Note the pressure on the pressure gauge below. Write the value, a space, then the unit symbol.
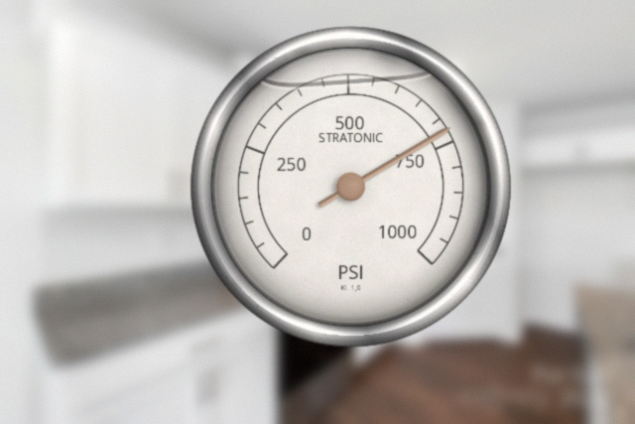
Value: 725 psi
